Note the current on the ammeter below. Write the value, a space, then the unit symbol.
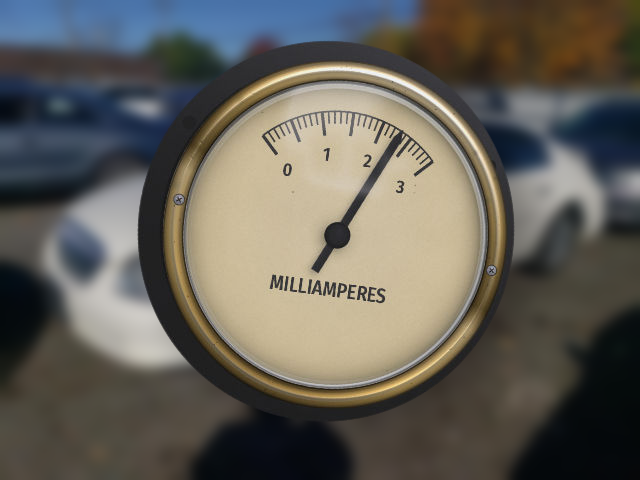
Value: 2.3 mA
